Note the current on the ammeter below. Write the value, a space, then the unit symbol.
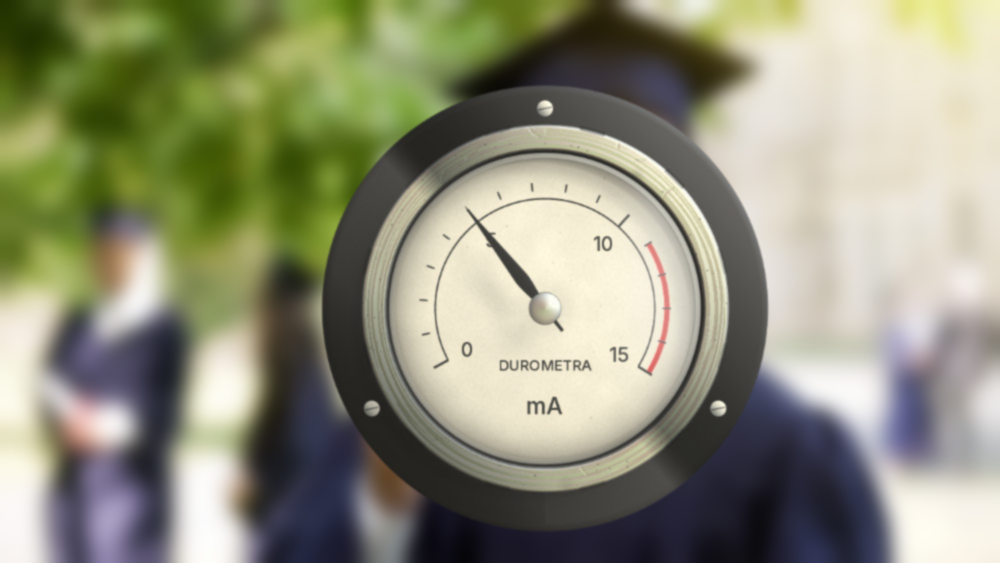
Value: 5 mA
